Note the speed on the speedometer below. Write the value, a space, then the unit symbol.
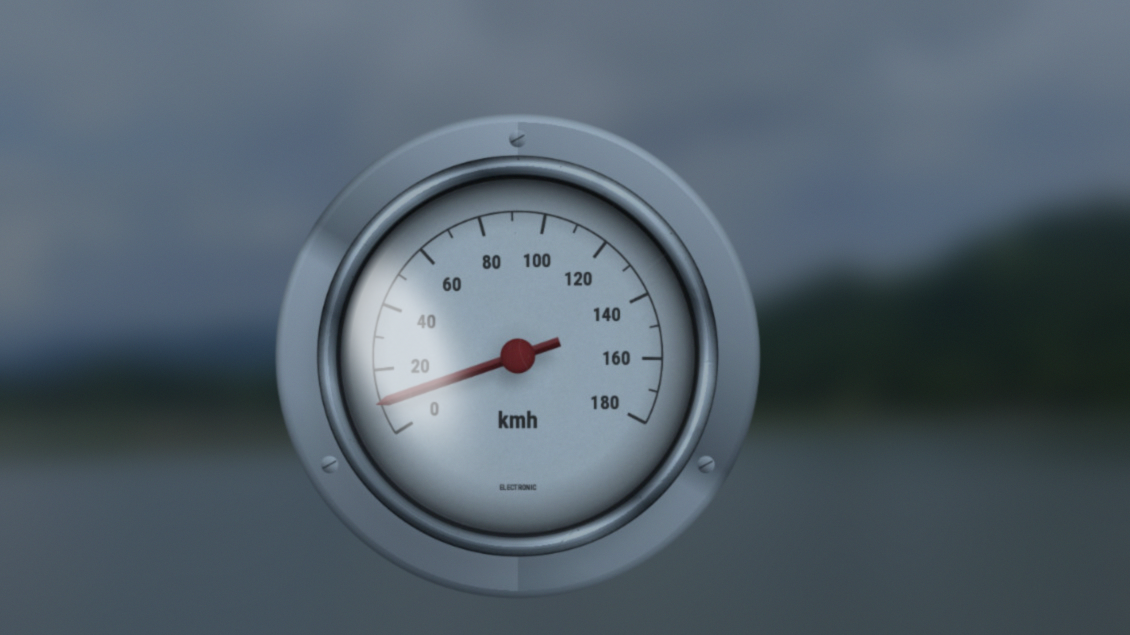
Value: 10 km/h
